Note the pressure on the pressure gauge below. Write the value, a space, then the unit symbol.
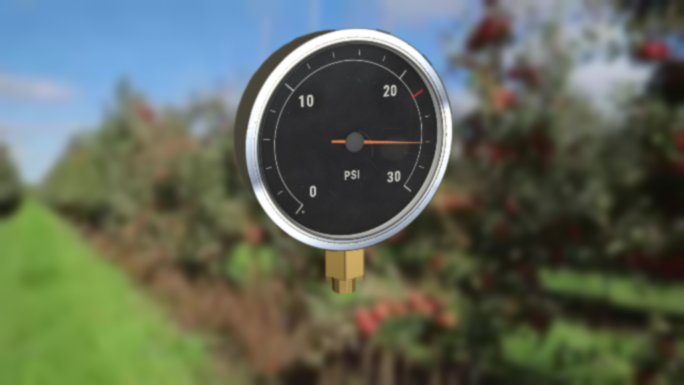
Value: 26 psi
